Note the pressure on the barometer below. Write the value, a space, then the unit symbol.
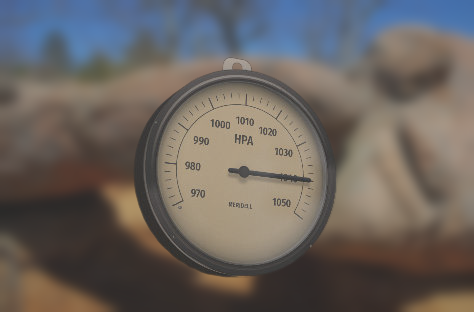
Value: 1040 hPa
